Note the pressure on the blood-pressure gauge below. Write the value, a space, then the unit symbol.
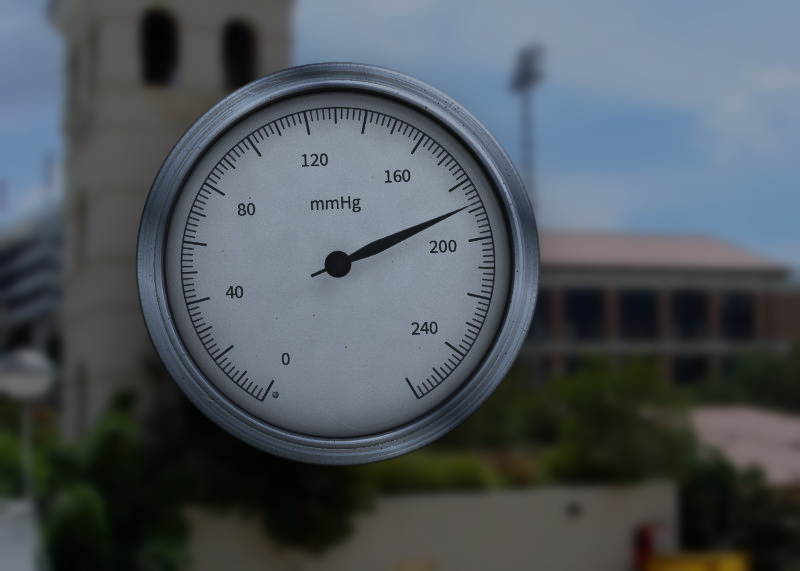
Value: 188 mmHg
